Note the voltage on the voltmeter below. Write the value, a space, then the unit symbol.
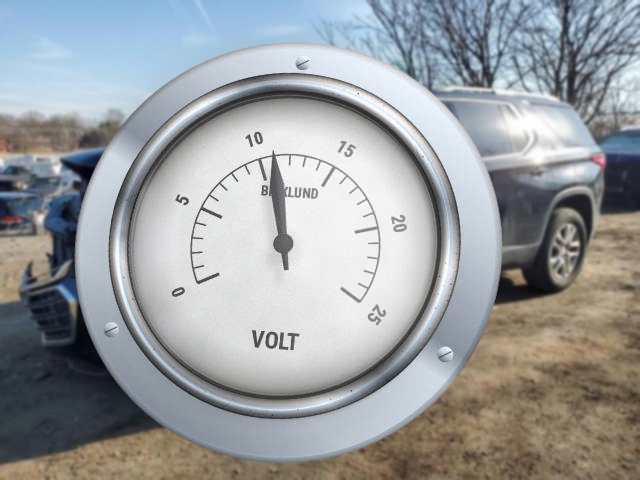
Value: 11 V
